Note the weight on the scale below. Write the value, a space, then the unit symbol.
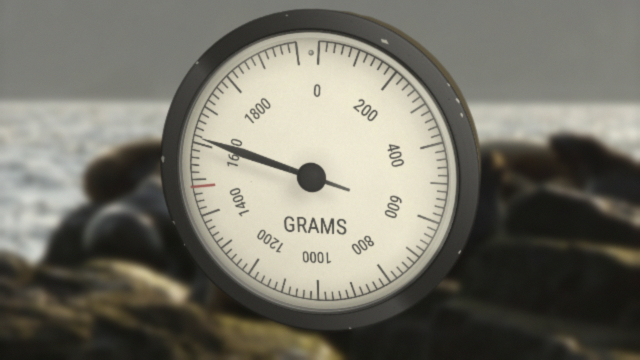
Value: 1620 g
